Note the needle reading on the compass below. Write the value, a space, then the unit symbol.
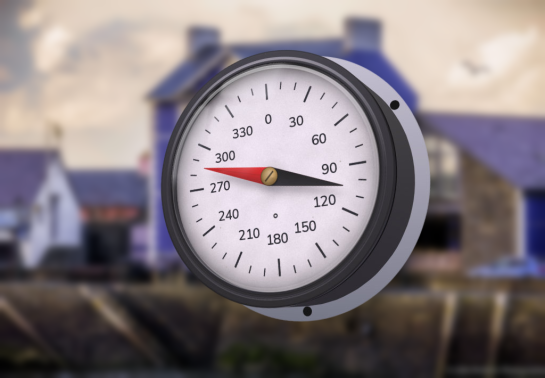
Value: 285 °
